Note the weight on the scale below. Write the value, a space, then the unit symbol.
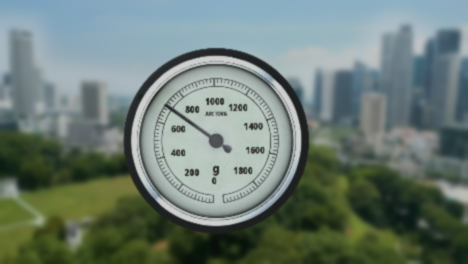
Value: 700 g
